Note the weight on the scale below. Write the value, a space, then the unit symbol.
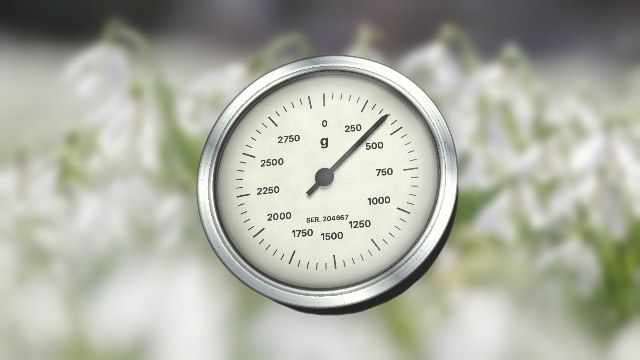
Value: 400 g
